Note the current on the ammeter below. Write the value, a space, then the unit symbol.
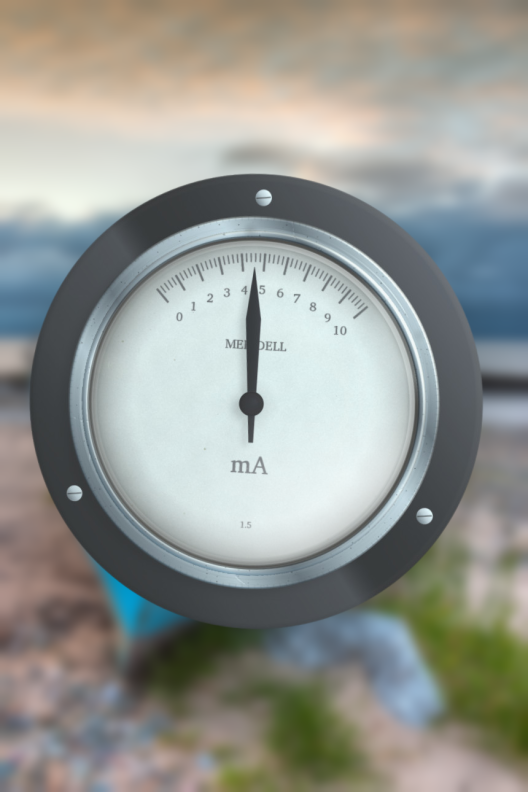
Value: 4.6 mA
